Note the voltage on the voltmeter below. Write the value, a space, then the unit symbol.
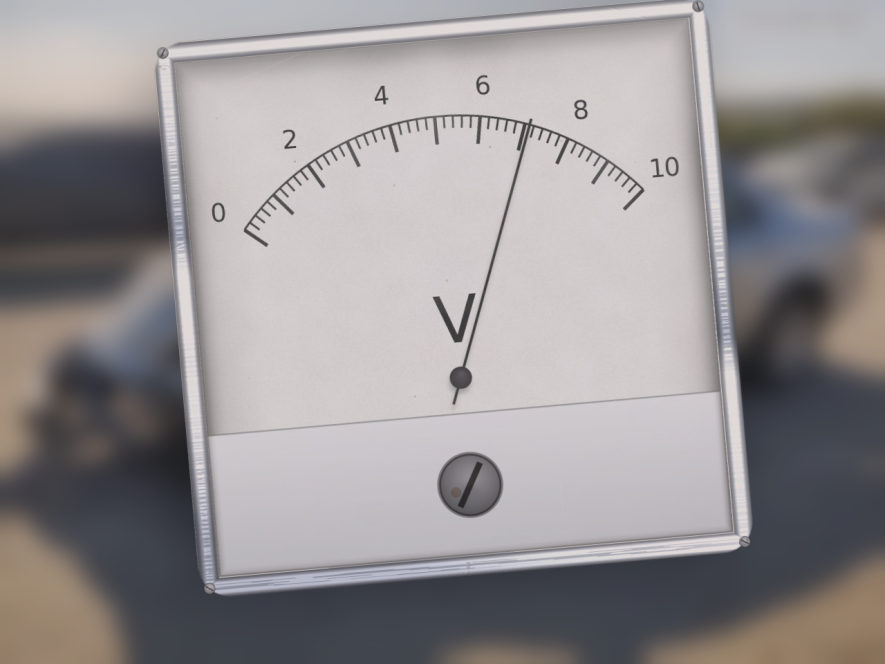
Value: 7.1 V
